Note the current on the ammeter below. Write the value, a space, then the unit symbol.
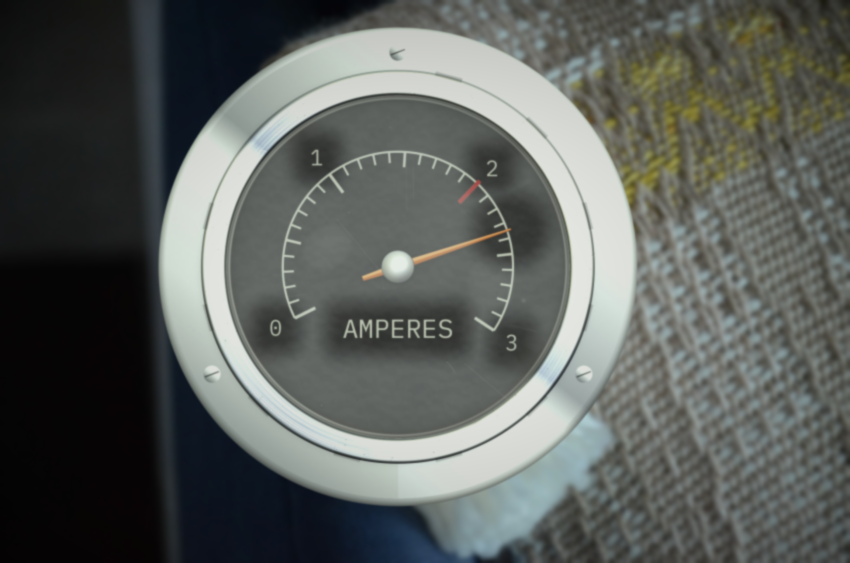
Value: 2.35 A
